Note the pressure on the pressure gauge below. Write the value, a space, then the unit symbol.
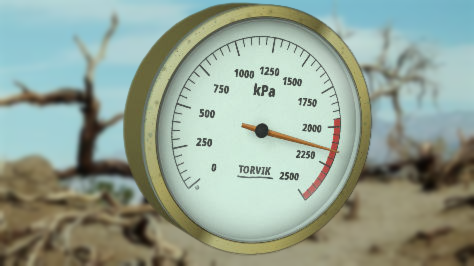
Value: 2150 kPa
